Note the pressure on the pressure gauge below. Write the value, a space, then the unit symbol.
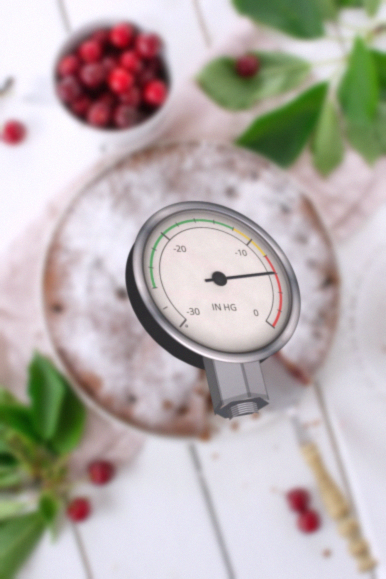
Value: -6 inHg
